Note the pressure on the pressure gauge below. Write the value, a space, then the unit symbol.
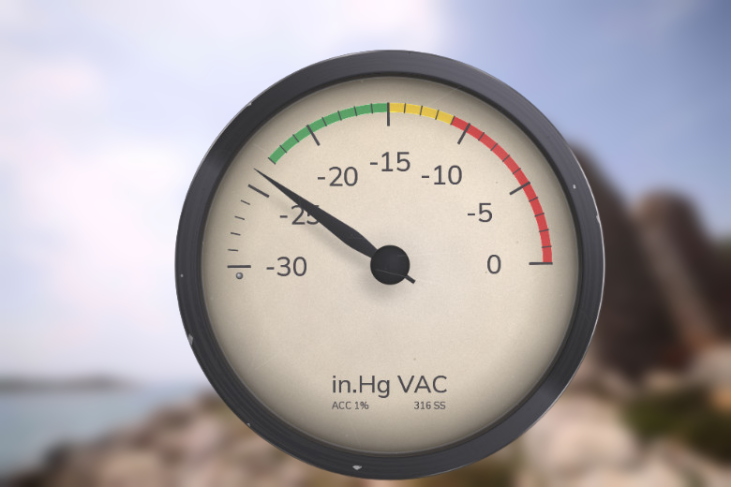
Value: -24 inHg
